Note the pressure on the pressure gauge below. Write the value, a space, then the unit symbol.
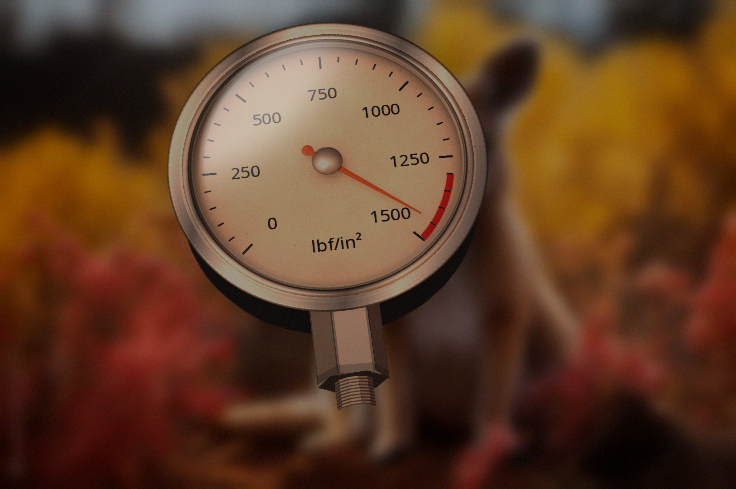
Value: 1450 psi
